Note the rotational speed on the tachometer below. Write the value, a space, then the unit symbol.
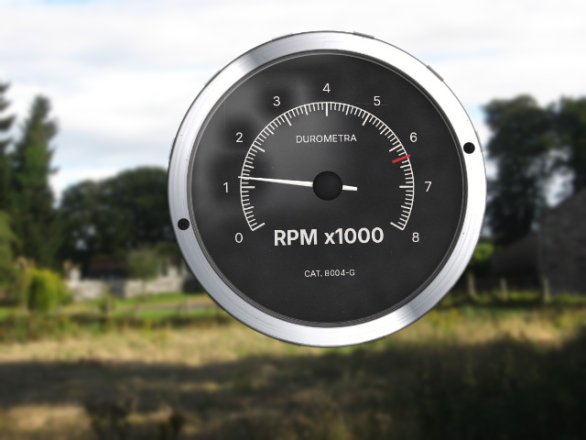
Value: 1200 rpm
